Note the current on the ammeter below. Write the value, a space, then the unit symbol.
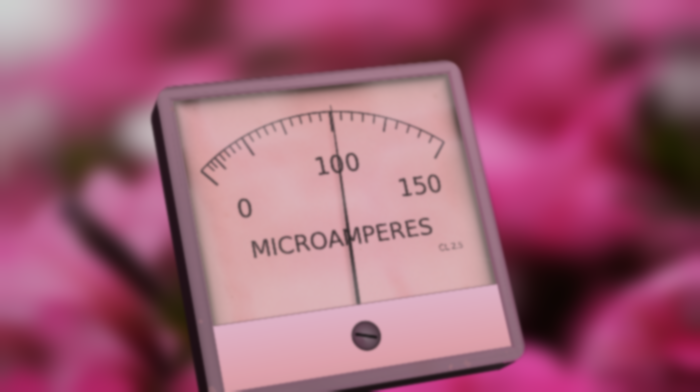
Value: 100 µA
